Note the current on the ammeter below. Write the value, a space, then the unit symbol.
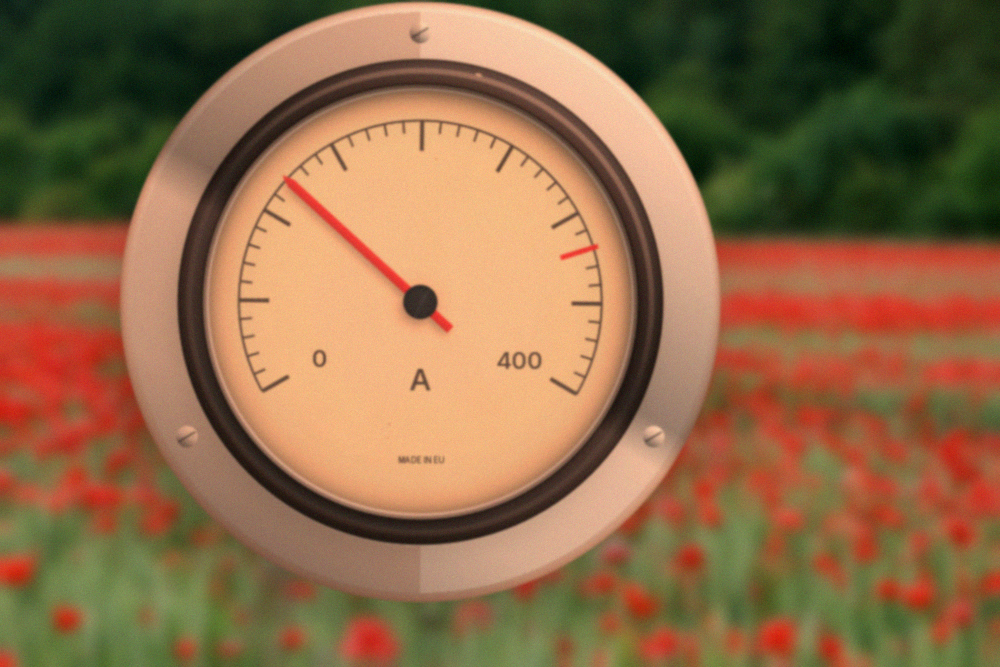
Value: 120 A
